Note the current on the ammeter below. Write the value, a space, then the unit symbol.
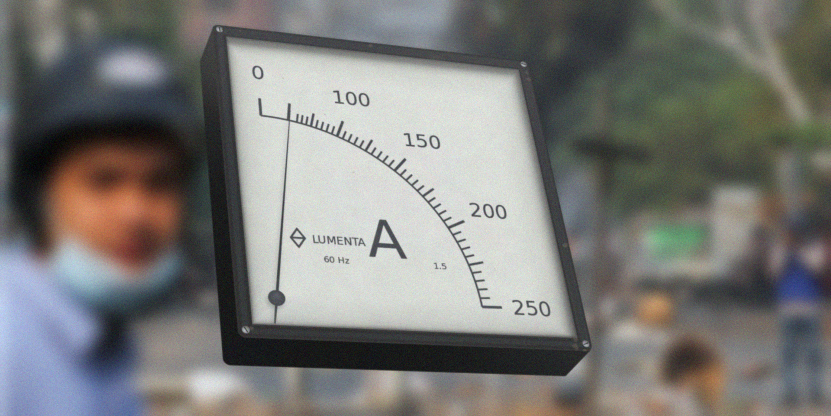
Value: 50 A
